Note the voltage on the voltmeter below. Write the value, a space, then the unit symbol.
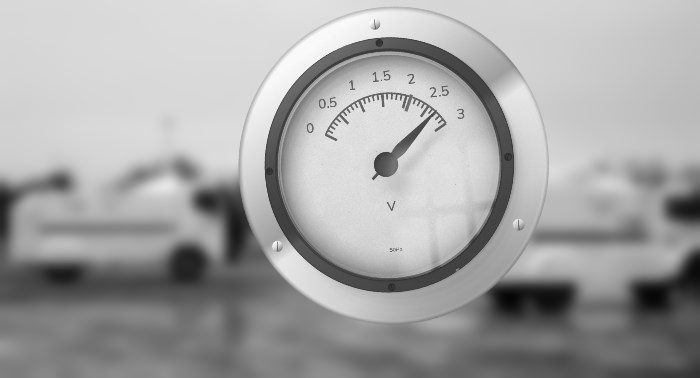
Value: 2.7 V
